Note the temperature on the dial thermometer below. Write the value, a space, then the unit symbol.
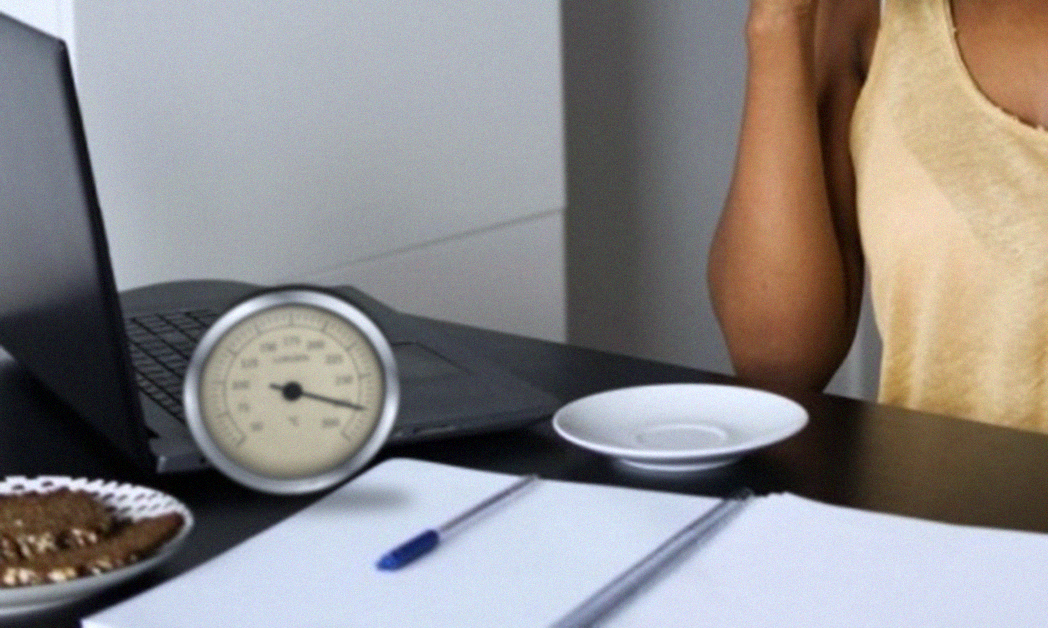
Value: 275 °C
